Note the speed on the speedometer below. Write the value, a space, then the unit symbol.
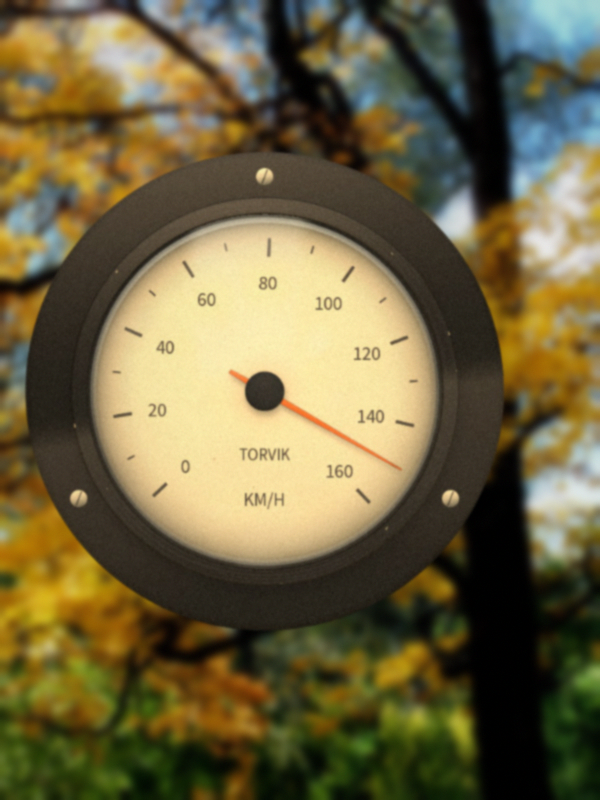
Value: 150 km/h
